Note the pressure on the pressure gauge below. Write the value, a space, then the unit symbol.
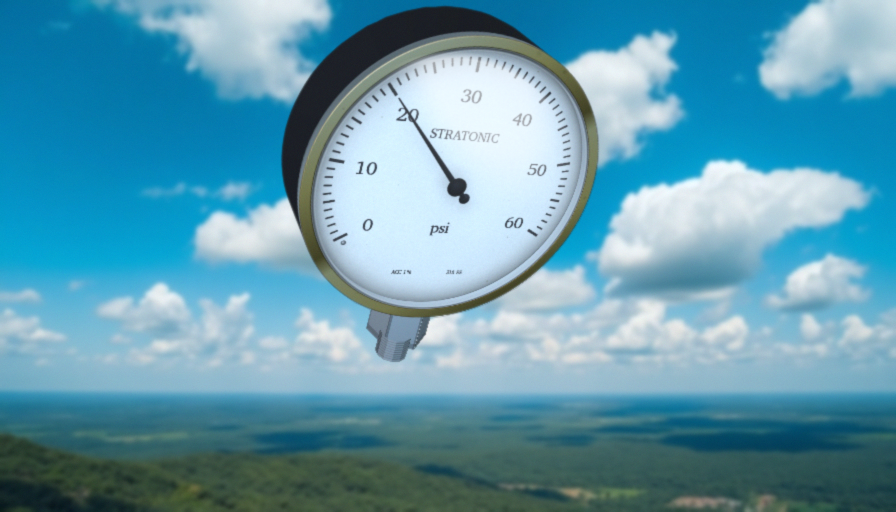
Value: 20 psi
